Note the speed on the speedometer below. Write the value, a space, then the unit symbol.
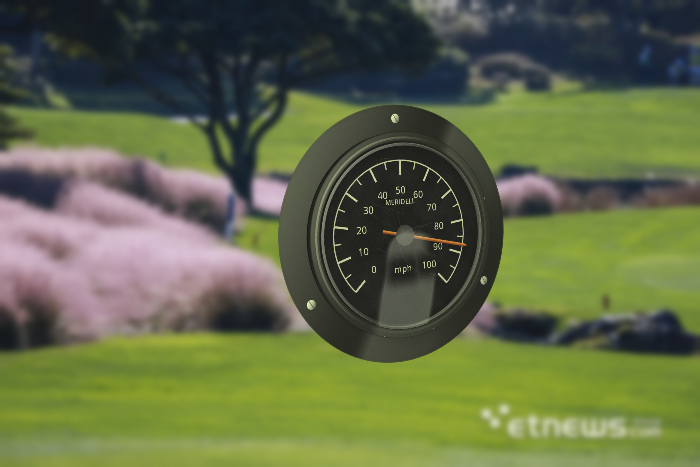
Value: 87.5 mph
